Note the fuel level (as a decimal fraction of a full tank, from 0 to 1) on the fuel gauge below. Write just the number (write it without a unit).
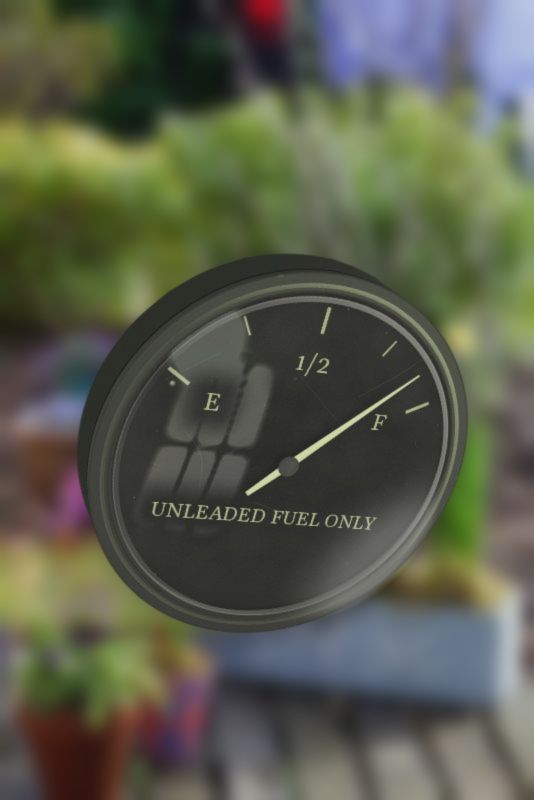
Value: 0.875
